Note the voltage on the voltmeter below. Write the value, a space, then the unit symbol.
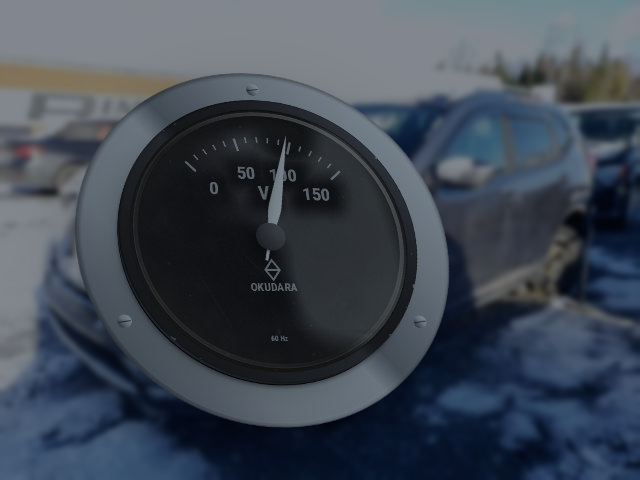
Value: 95 V
